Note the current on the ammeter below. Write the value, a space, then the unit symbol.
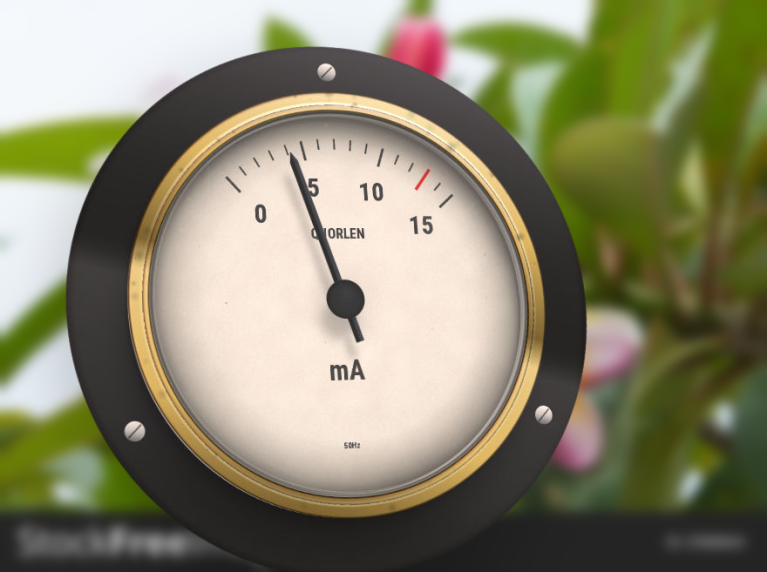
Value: 4 mA
